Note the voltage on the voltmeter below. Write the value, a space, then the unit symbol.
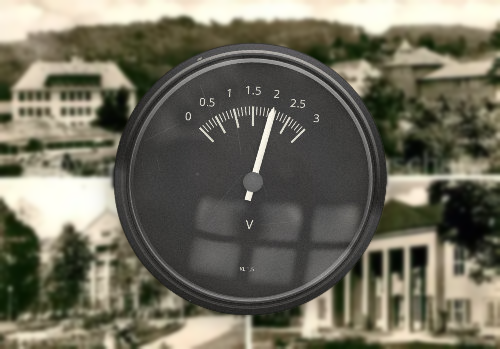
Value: 2 V
